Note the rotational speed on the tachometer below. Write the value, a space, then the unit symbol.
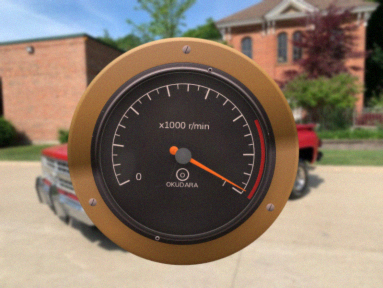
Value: 6875 rpm
